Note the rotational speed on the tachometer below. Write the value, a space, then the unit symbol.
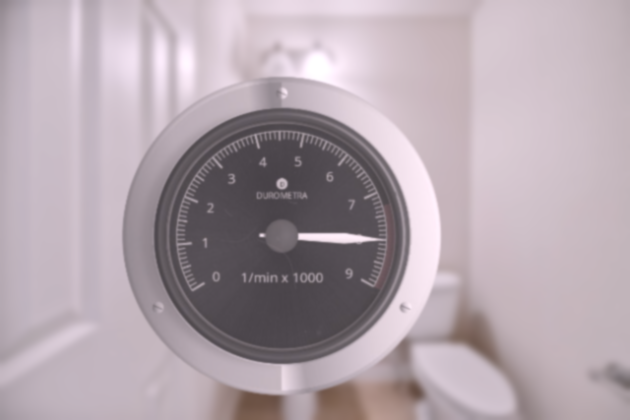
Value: 8000 rpm
